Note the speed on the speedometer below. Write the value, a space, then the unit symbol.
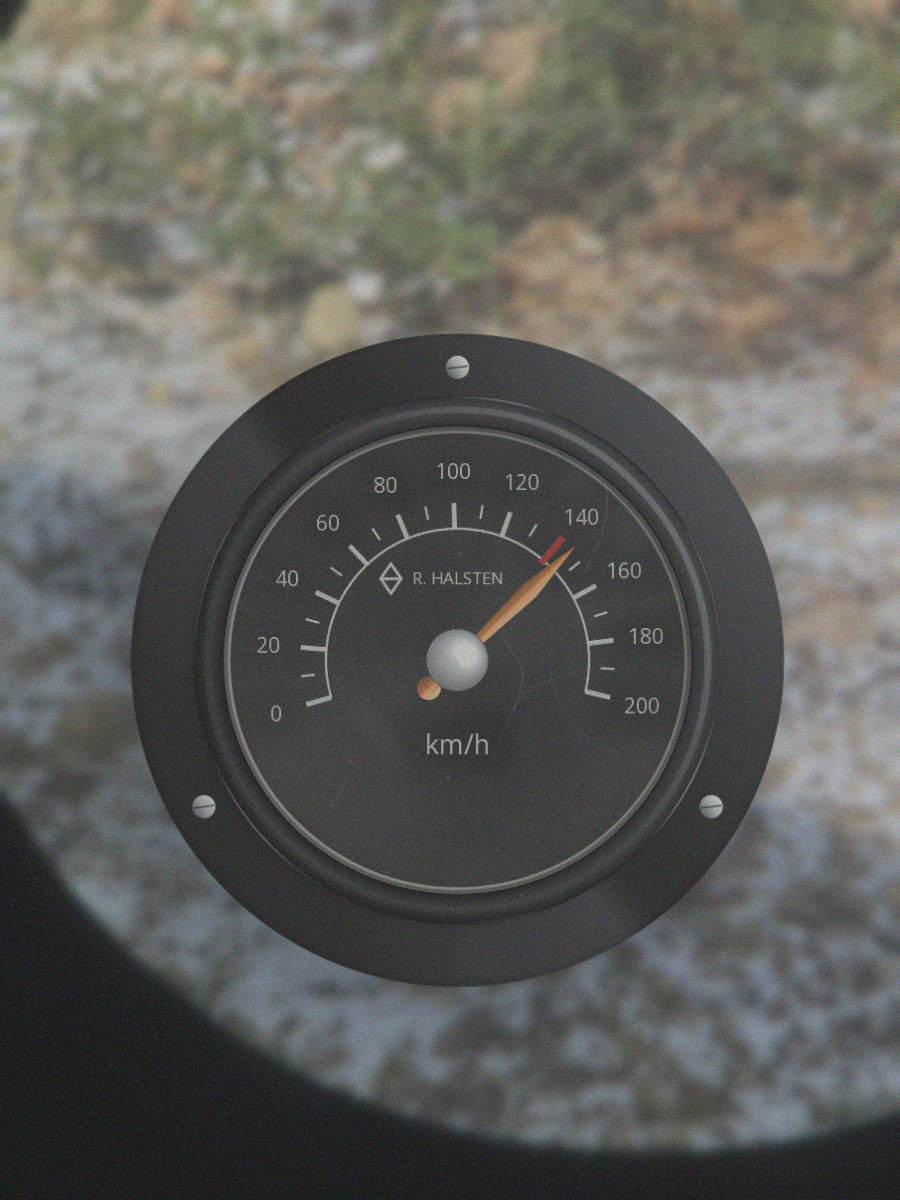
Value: 145 km/h
